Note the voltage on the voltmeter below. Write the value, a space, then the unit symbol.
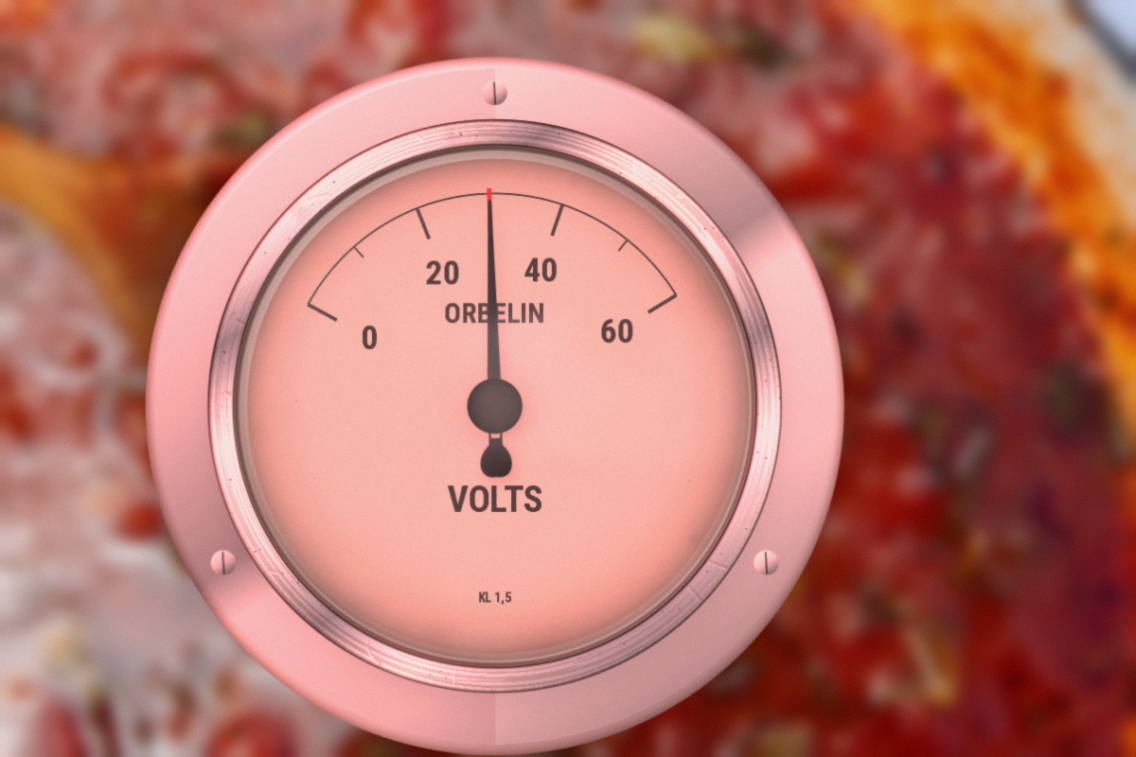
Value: 30 V
